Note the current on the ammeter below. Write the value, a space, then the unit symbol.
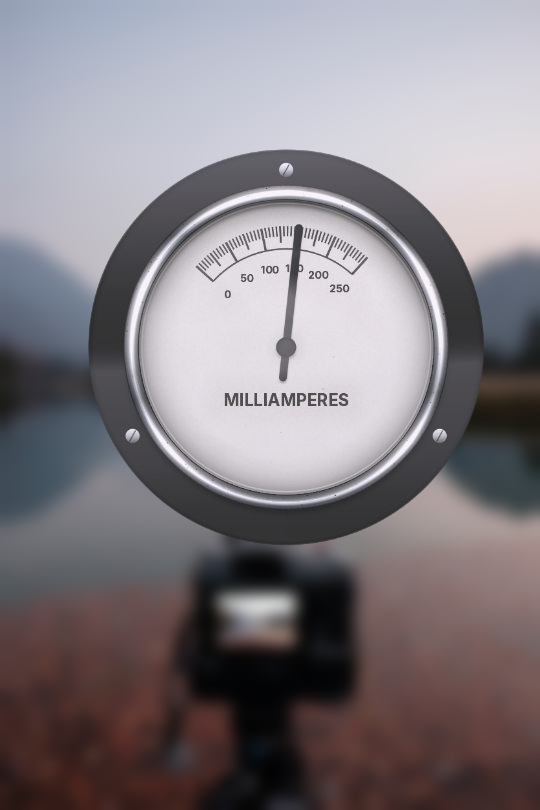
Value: 150 mA
